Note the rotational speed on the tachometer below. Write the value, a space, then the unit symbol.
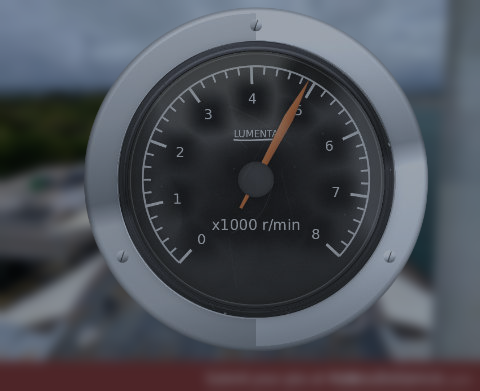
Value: 4900 rpm
